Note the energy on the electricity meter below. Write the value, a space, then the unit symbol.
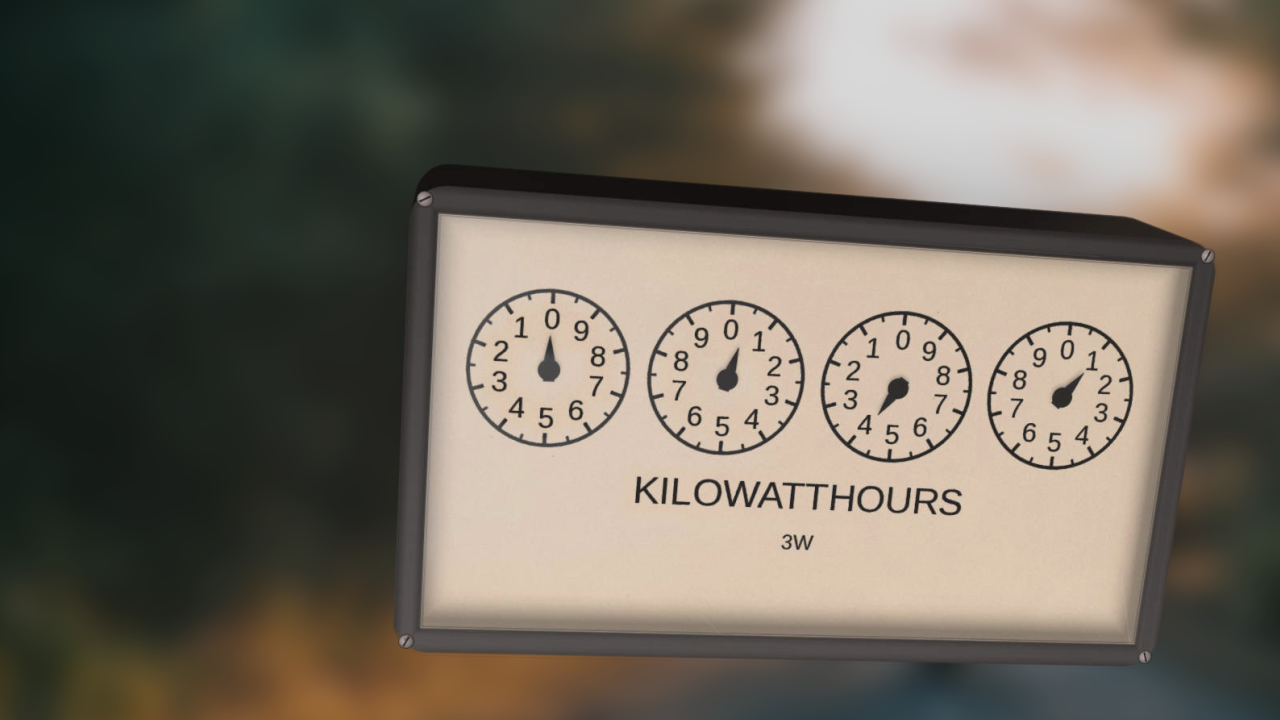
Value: 41 kWh
